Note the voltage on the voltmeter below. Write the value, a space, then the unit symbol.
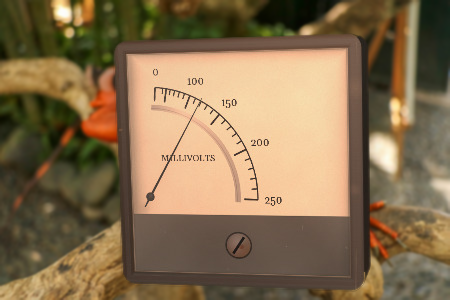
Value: 120 mV
